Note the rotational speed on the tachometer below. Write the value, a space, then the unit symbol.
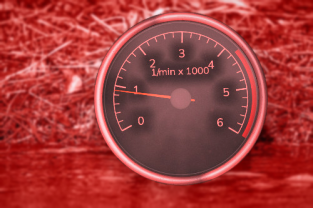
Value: 900 rpm
